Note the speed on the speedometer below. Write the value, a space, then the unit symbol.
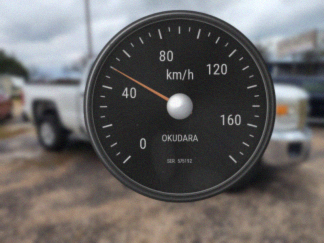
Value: 50 km/h
